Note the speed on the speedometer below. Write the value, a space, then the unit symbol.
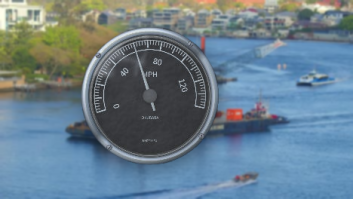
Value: 60 mph
